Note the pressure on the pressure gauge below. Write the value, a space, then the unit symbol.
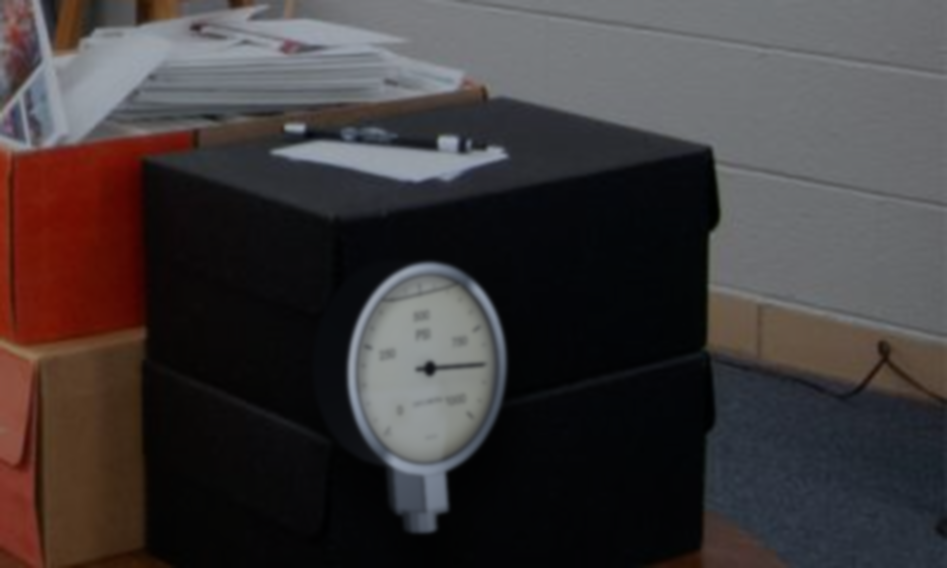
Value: 850 psi
